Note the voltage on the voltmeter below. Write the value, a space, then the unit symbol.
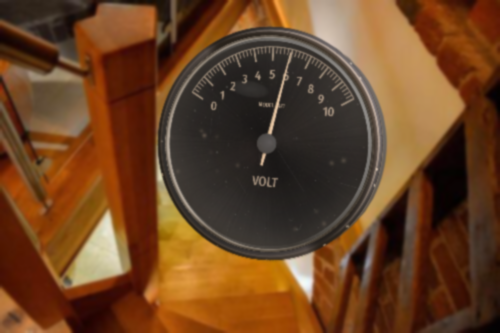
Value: 6 V
